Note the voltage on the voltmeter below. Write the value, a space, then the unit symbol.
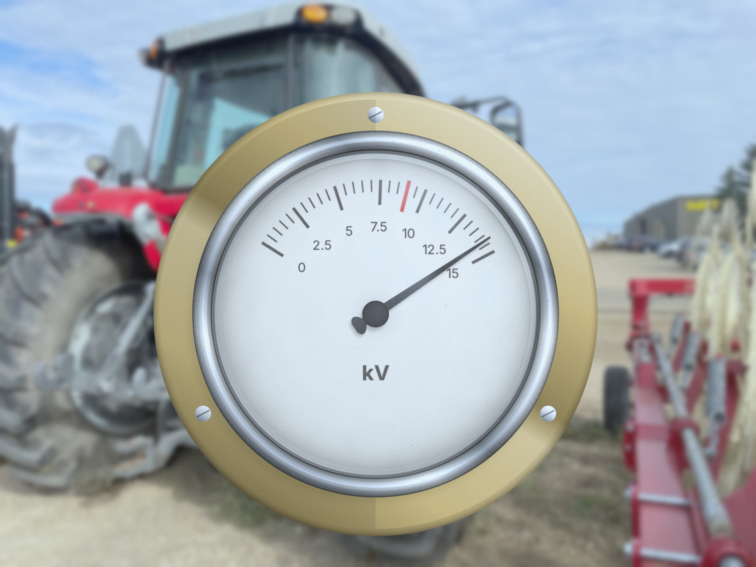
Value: 14.25 kV
